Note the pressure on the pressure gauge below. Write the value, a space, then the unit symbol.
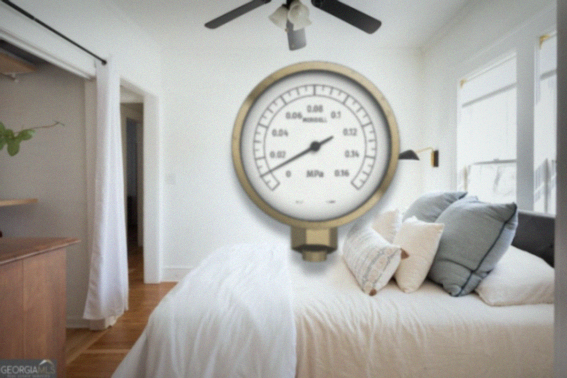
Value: 0.01 MPa
